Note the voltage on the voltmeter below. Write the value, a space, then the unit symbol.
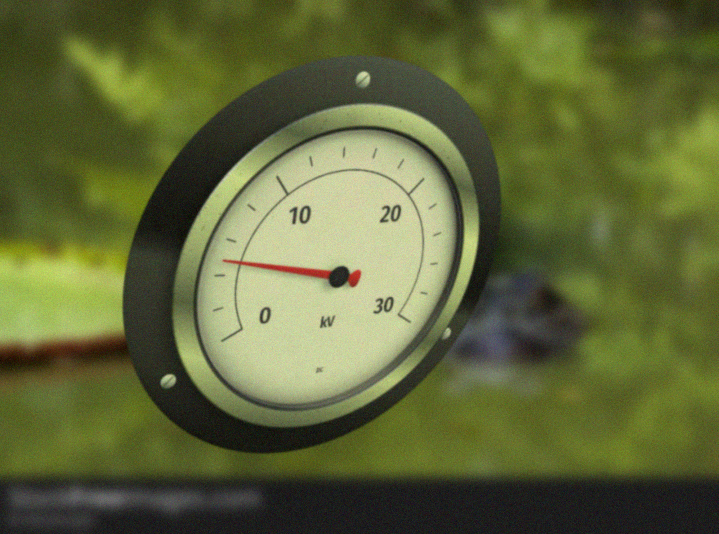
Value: 5 kV
